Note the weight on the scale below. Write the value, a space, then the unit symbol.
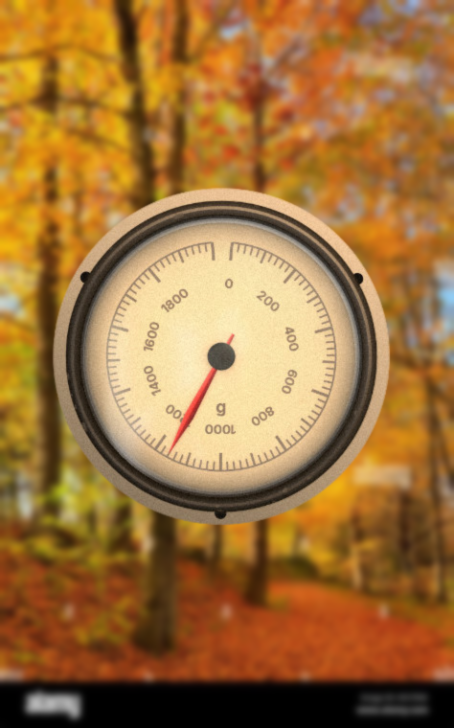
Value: 1160 g
